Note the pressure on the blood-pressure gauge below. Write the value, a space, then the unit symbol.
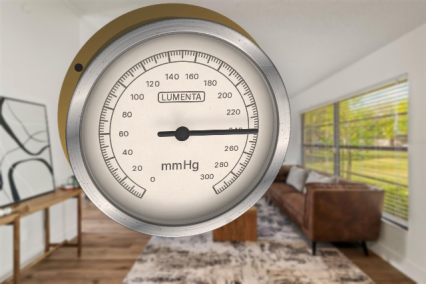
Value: 240 mmHg
